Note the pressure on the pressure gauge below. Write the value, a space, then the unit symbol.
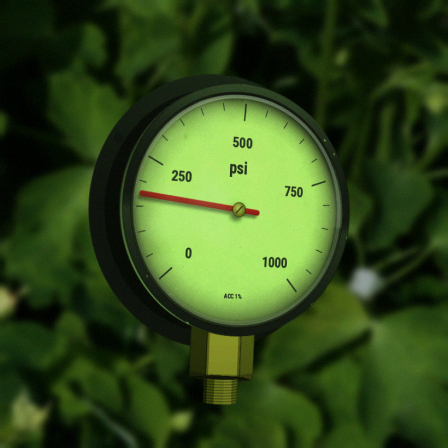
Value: 175 psi
